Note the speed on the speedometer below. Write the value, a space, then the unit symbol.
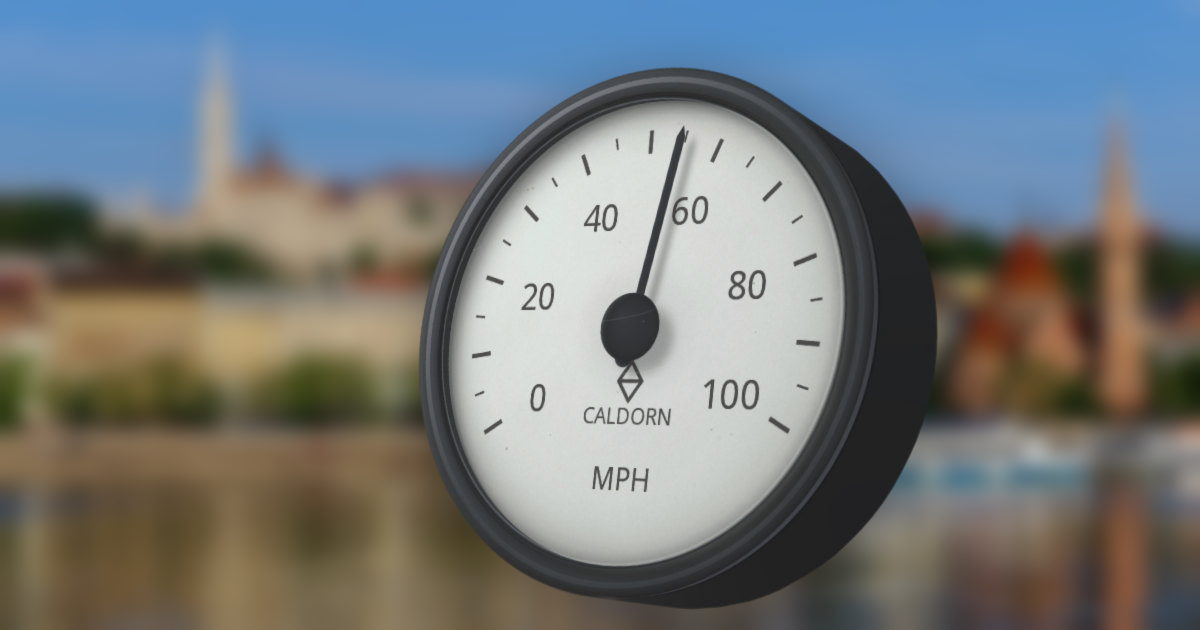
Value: 55 mph
